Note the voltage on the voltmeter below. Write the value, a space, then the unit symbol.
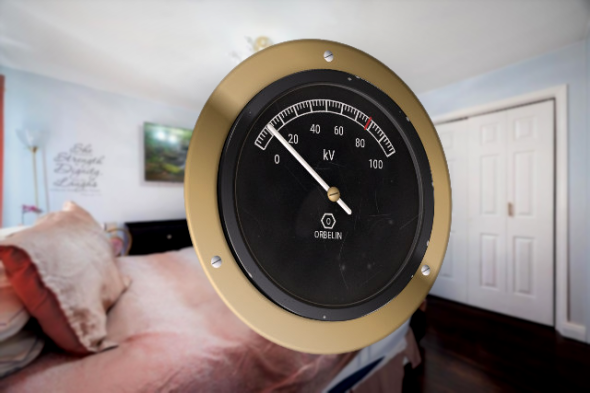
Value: 10 kV
